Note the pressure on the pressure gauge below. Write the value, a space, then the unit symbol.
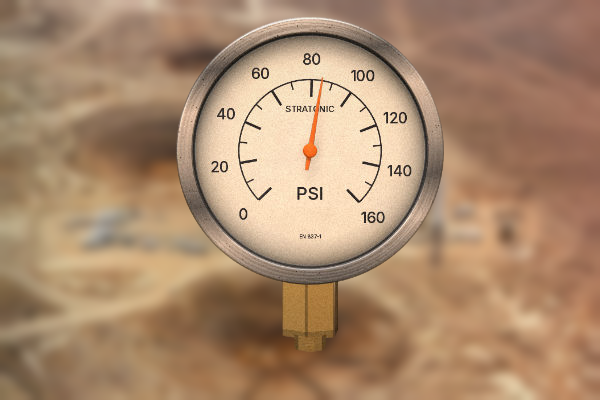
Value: 85 psi
